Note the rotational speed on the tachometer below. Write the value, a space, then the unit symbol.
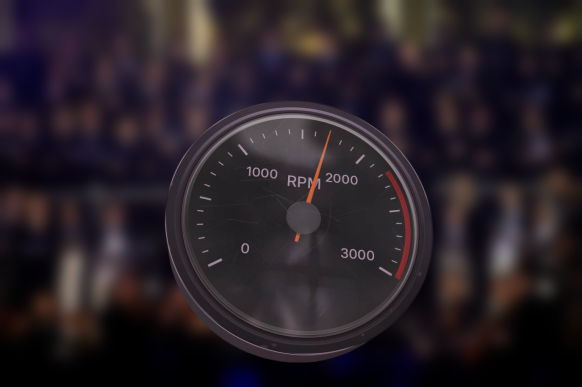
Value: 1700 rpm
